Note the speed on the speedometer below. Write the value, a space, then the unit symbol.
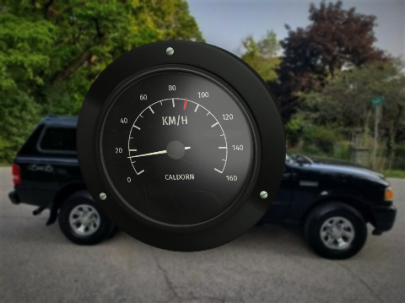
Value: 15 km/h
